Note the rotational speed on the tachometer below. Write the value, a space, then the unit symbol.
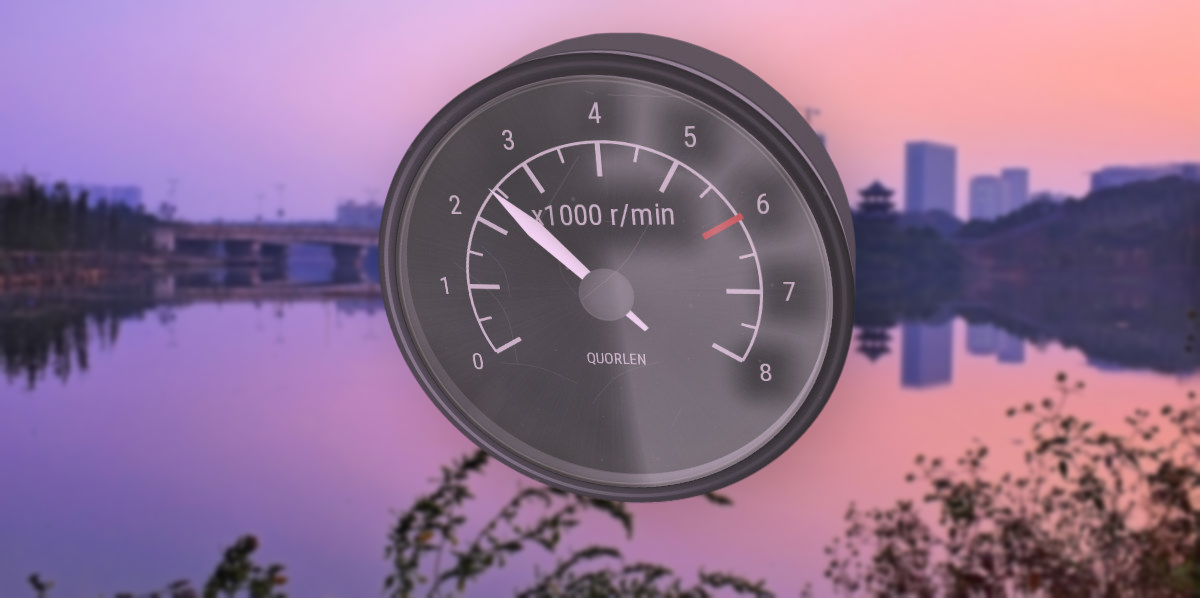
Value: 2500 rpm
